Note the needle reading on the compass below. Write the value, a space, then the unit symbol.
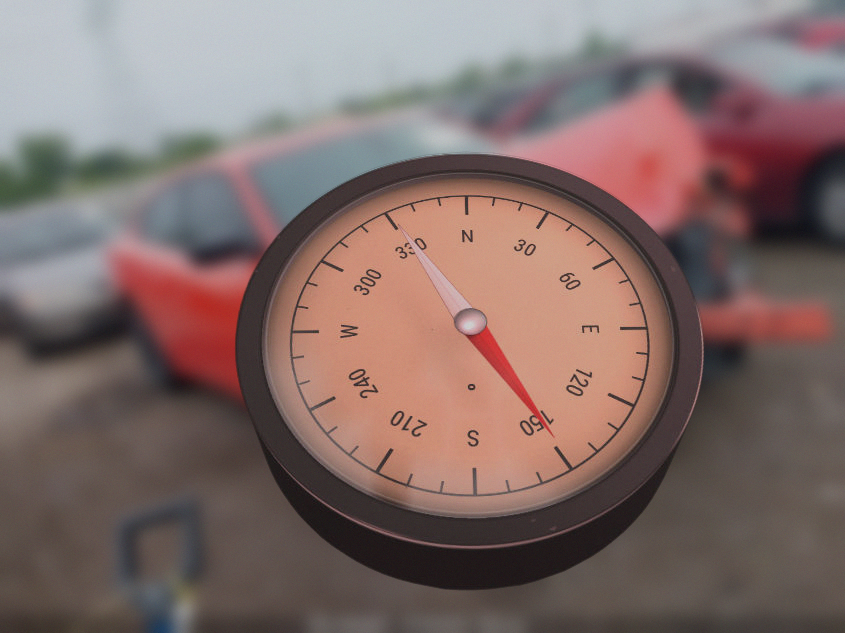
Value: 150 °
